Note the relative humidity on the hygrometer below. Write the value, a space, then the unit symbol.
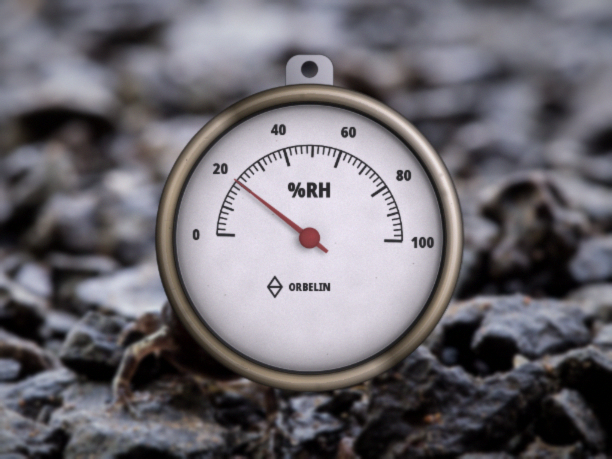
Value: 20 %
